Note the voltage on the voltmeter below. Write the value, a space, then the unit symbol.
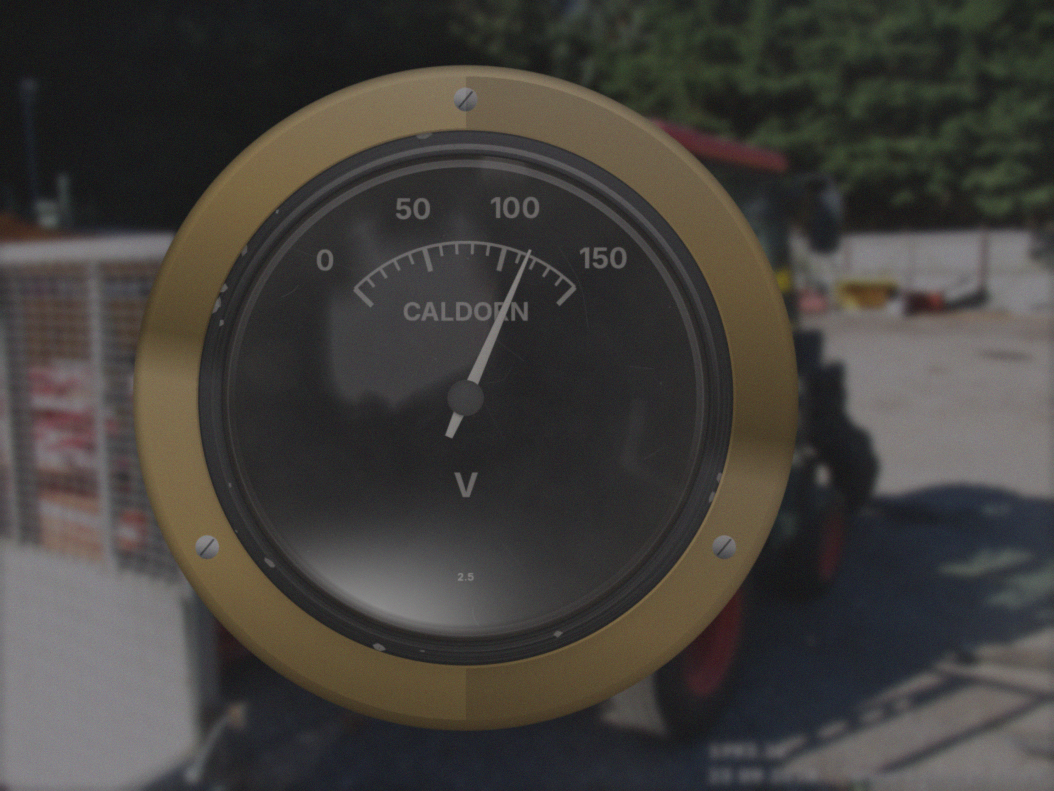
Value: 115 V
